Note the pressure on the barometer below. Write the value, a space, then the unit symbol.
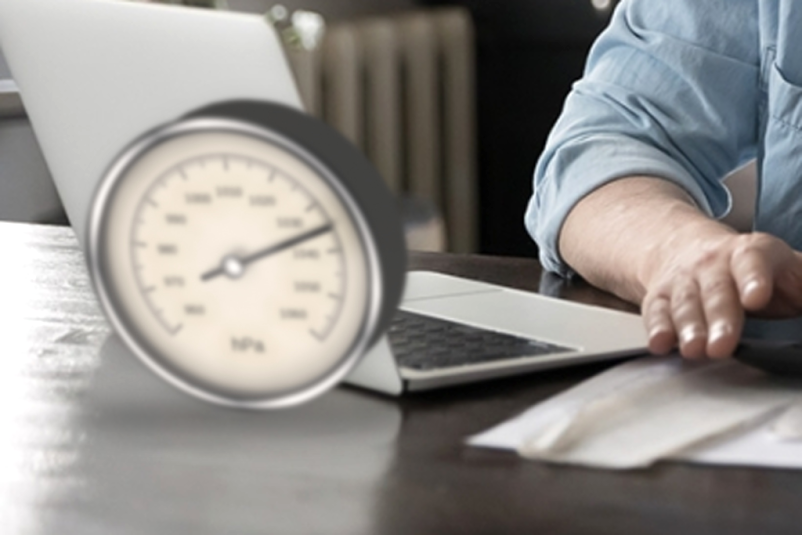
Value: 1035 hPa
